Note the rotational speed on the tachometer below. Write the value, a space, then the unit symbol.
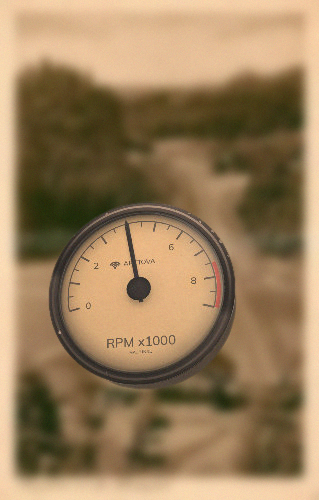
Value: 4000 rpm
